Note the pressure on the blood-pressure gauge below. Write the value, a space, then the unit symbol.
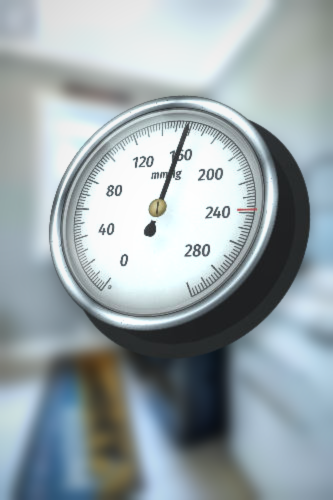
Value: 160 mmHg
